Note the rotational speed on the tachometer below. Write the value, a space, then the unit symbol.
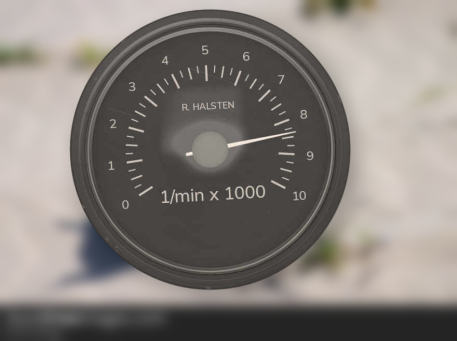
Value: 8375 rpm
